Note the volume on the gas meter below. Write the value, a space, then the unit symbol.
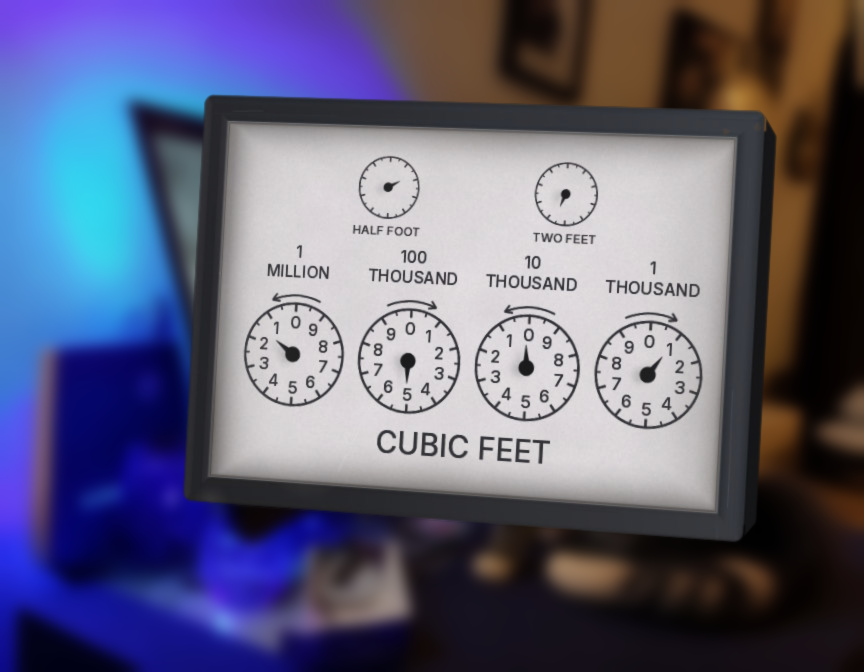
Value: 150100 ft³
